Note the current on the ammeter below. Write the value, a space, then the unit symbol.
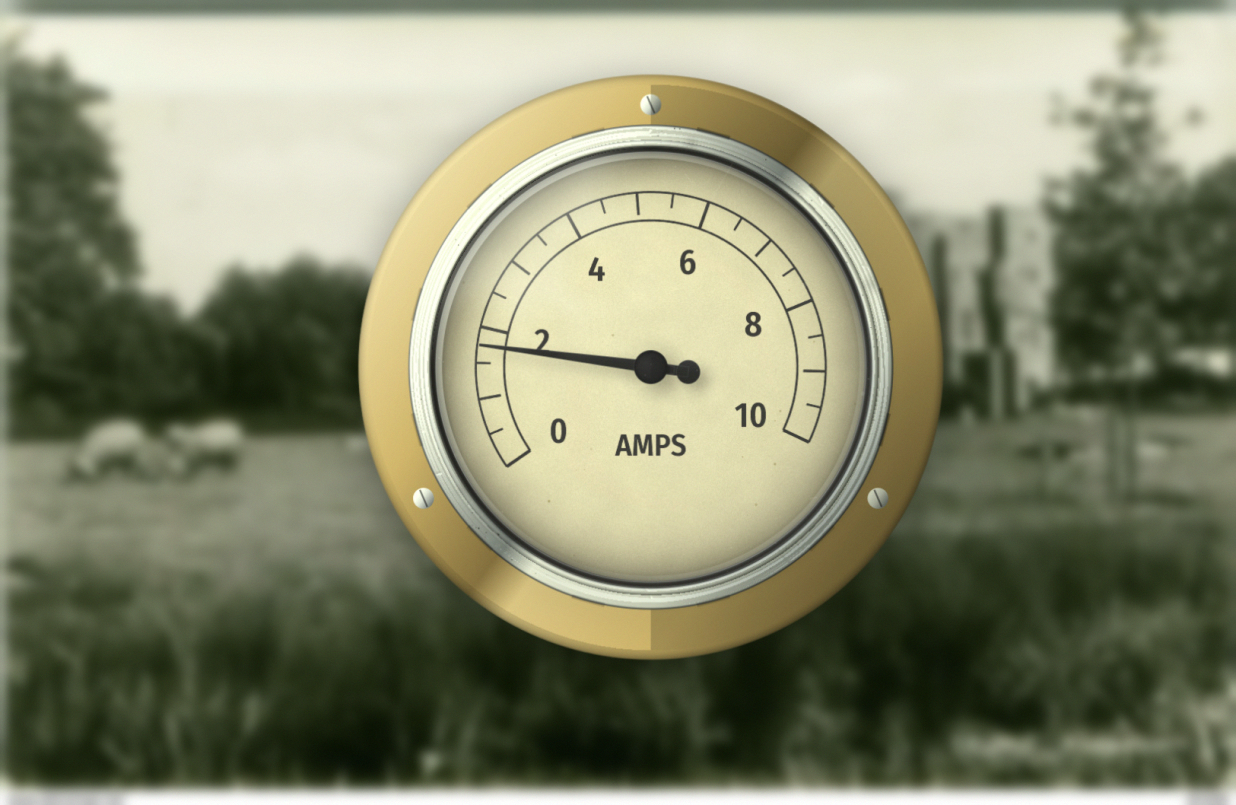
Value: 1.75 A
